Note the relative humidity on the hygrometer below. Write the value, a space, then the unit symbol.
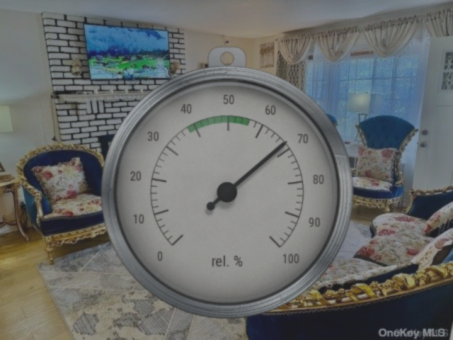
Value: 68 %
